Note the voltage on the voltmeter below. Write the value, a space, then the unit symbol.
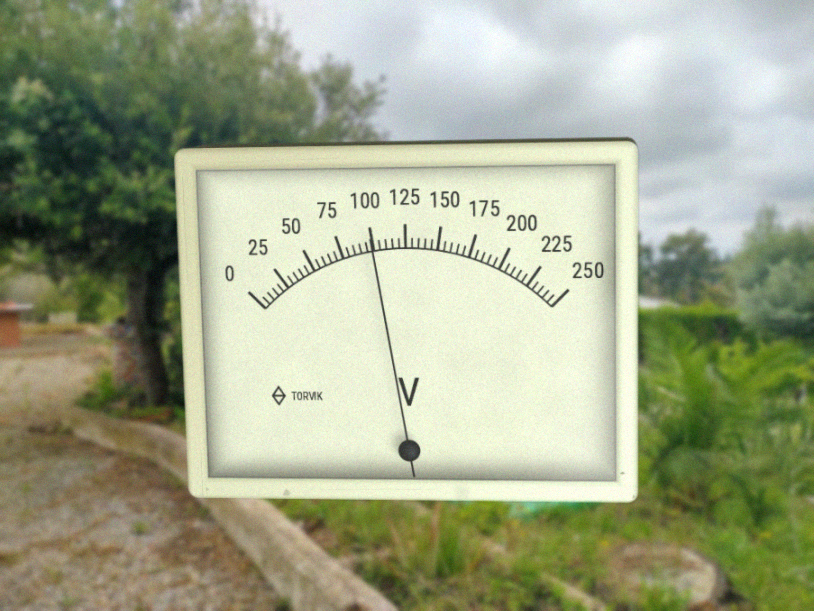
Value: 100 V
